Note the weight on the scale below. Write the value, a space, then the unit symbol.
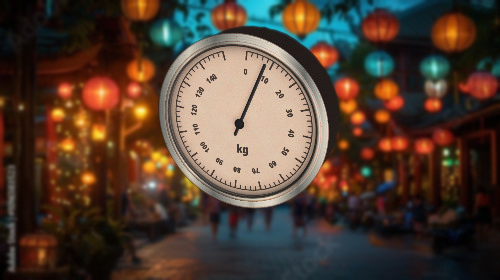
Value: 8 kg
